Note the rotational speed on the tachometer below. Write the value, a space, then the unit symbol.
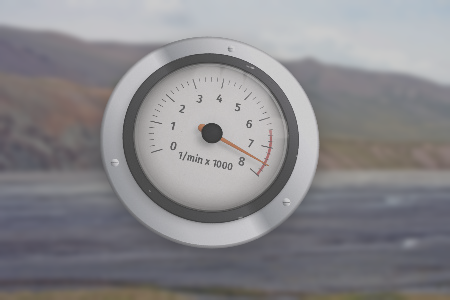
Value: 7600 rpm
